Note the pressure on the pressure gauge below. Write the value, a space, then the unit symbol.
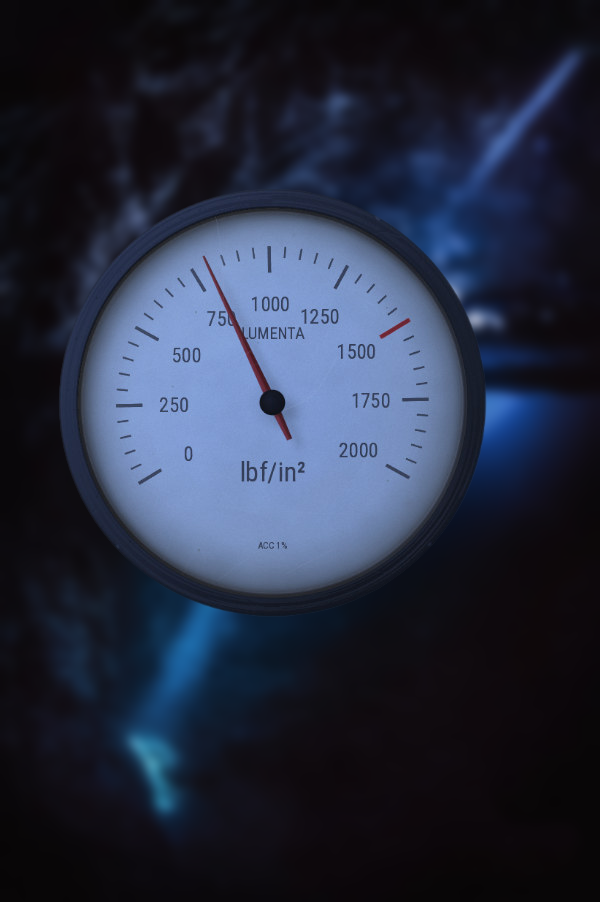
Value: 800 psi
